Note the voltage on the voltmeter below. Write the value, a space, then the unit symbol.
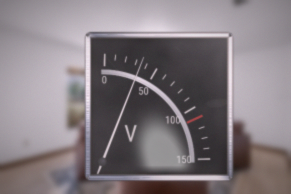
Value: 35 V
